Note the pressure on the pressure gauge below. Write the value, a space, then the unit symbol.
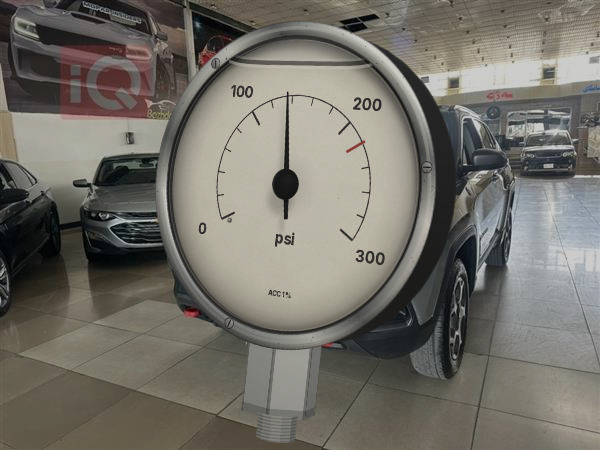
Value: 140 psi
